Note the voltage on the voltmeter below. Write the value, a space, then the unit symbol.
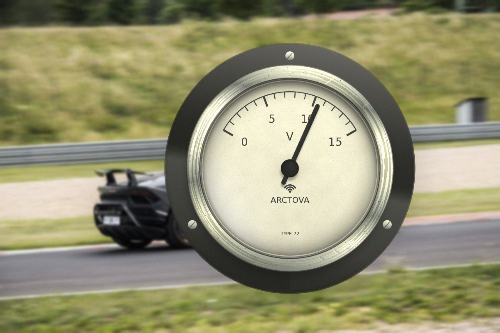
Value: 10.5 V
